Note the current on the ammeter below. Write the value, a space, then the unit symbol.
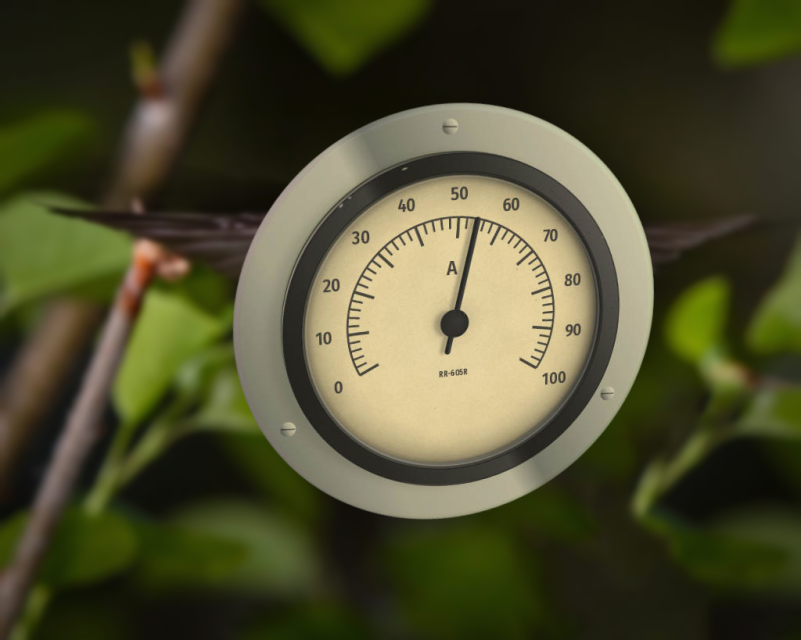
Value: 54 A
